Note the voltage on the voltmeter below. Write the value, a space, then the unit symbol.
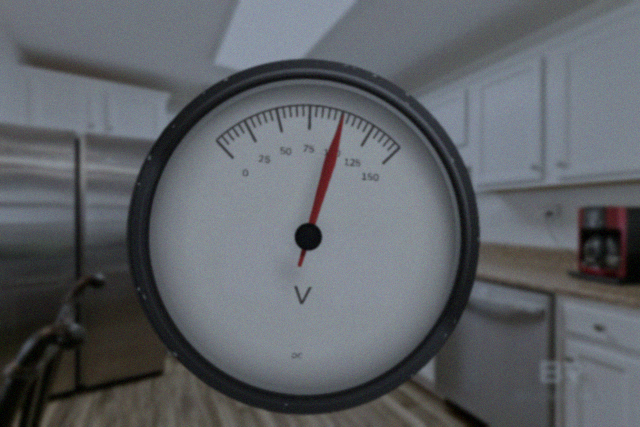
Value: 100 V
